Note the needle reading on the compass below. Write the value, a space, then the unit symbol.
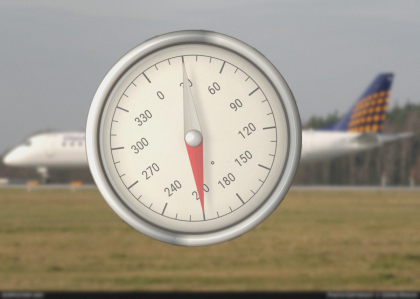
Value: 210 °
